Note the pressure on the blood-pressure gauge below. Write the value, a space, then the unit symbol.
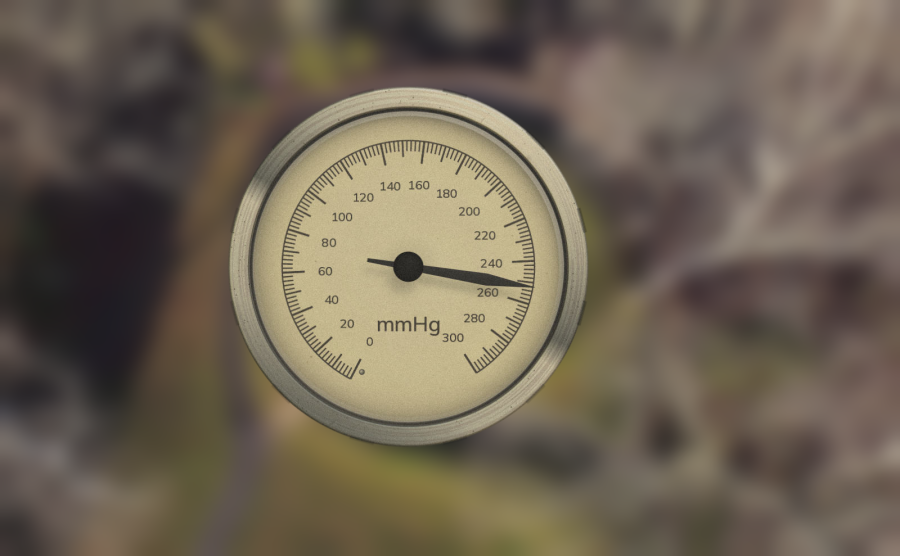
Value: 252 mmHg
